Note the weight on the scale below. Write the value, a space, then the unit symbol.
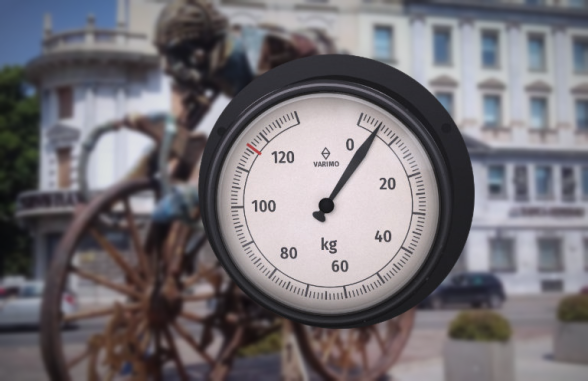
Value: 5 kg
